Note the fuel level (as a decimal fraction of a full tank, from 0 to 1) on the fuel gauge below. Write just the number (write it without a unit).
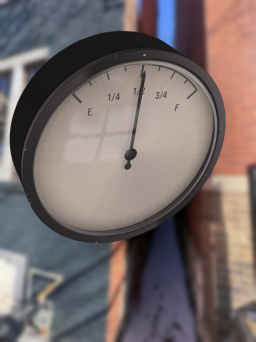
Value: 0.5
